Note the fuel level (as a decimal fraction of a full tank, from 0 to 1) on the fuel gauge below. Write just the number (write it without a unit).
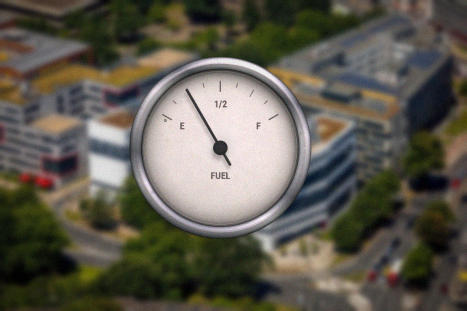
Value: 0.25
